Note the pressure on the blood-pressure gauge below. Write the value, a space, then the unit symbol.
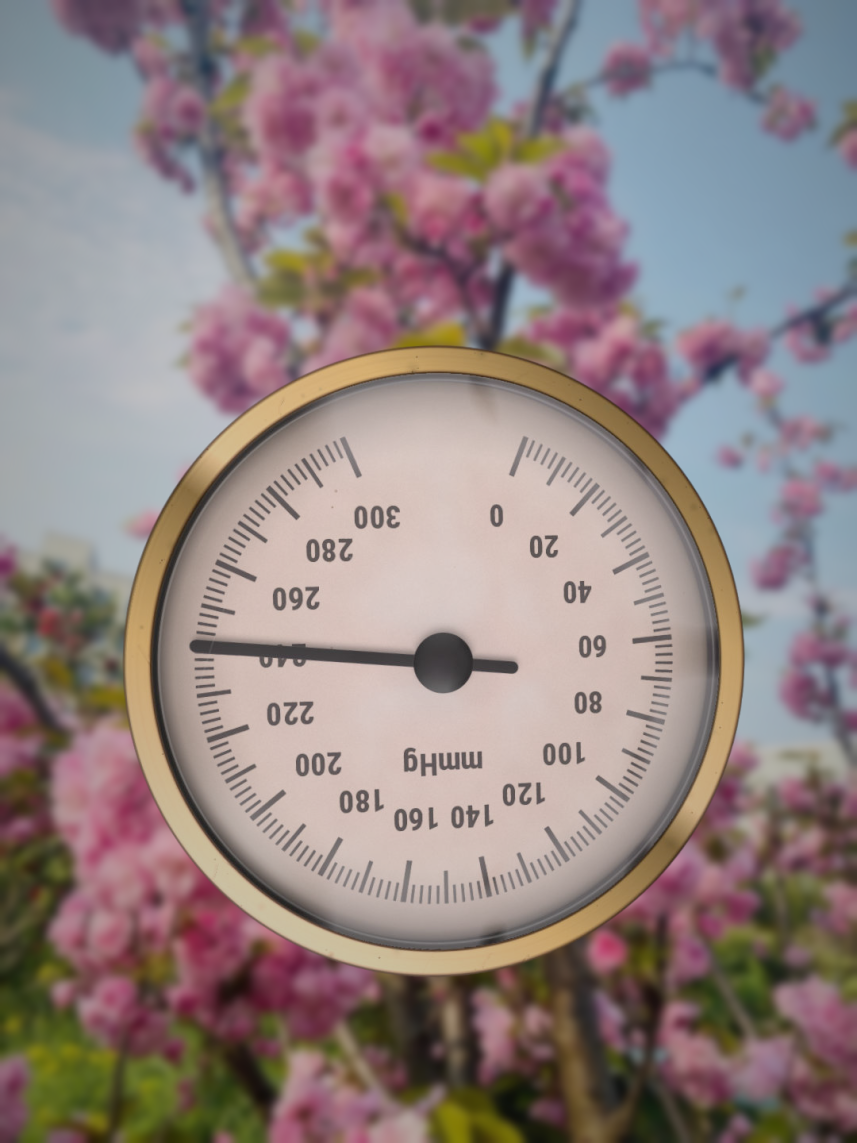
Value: 241 mmHg
